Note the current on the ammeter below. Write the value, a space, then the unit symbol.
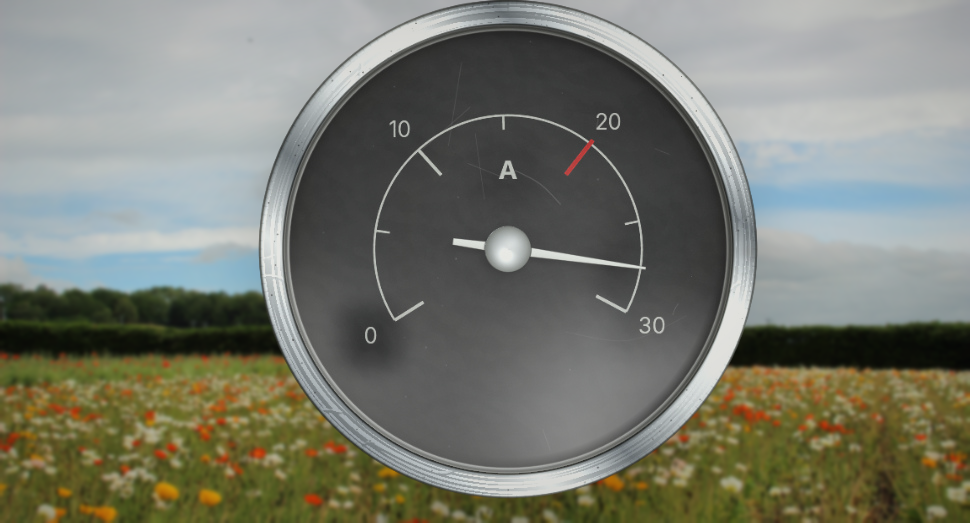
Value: 27.5 A
